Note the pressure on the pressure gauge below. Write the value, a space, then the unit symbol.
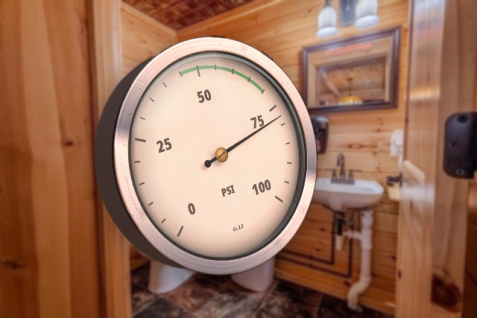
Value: 77.5 psi
